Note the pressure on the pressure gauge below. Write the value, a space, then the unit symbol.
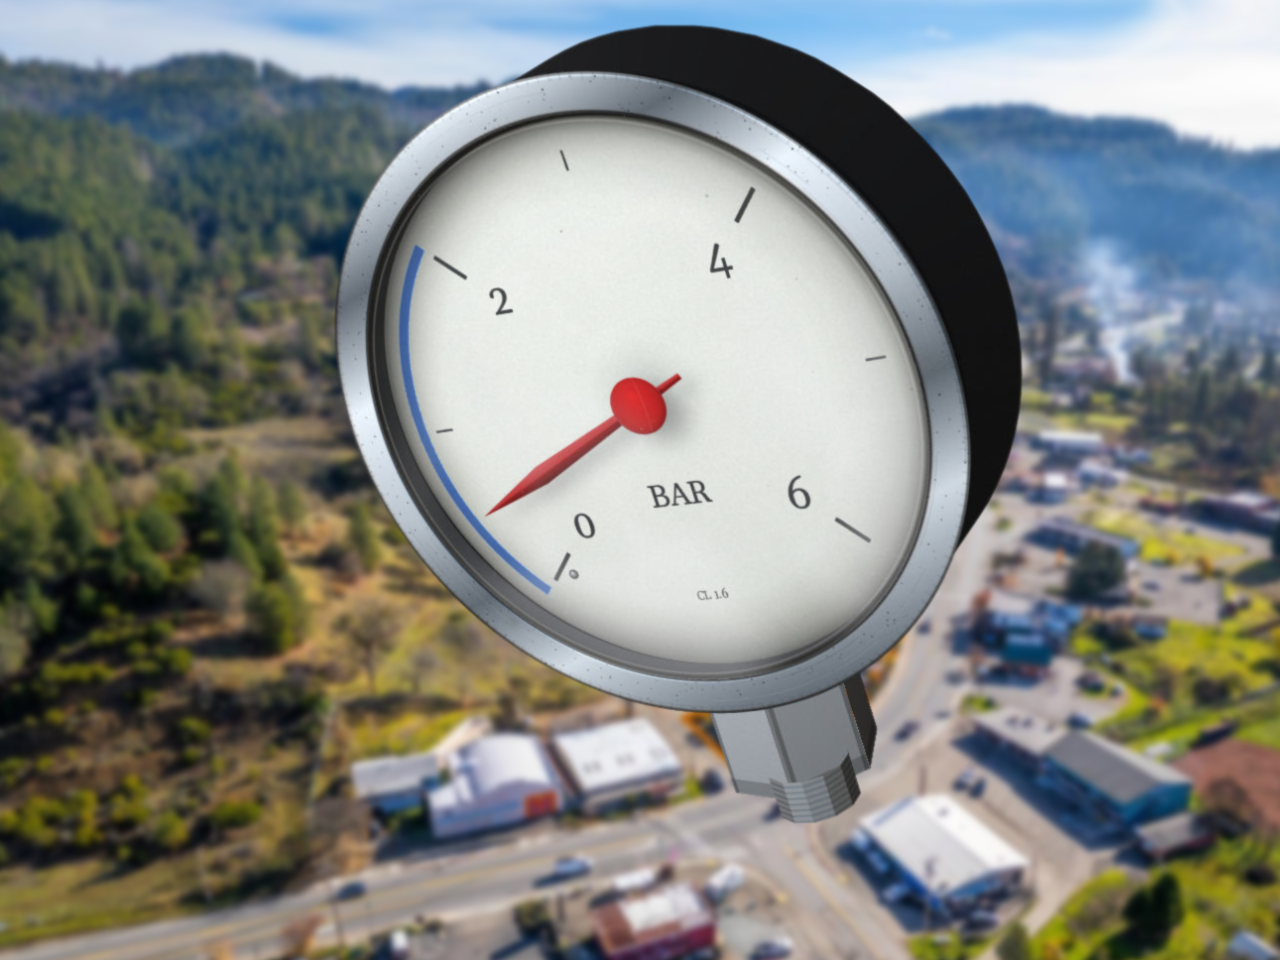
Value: 0.5 bar
